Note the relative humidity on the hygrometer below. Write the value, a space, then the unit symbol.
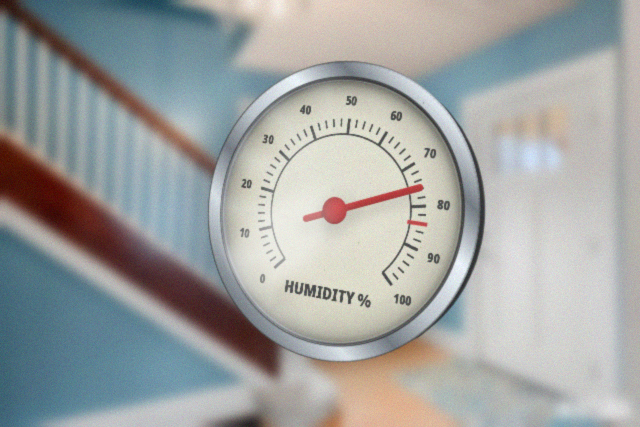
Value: 76 %
